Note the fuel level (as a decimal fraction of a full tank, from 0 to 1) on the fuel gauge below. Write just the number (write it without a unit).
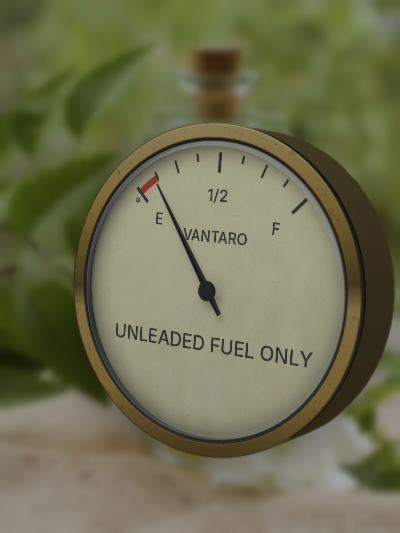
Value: 0.125
